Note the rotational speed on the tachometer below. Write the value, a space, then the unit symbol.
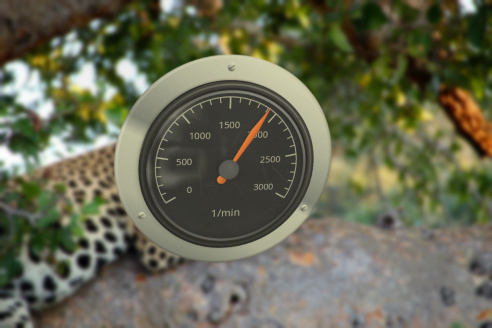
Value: 1900 rpm
